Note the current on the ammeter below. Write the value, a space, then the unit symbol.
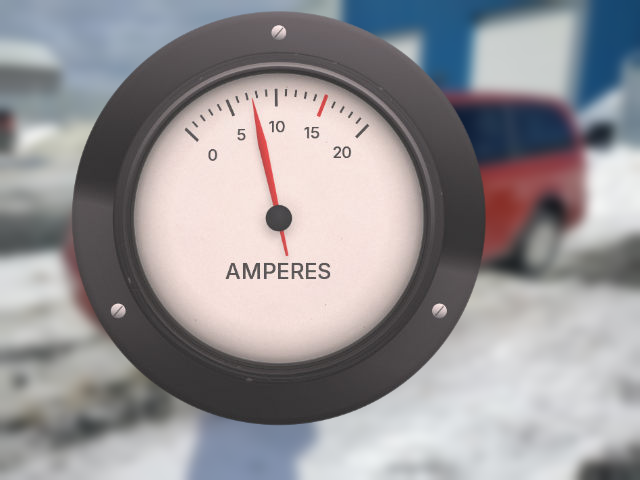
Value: 7.5 A
